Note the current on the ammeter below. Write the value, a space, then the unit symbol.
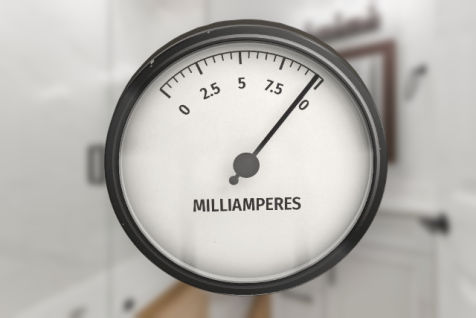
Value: 9.5 mA
